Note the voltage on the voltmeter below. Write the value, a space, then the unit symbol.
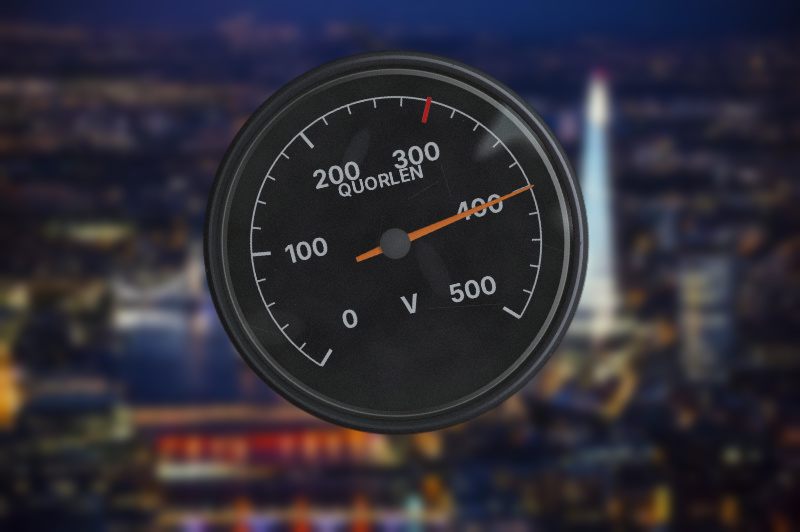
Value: 400 V
